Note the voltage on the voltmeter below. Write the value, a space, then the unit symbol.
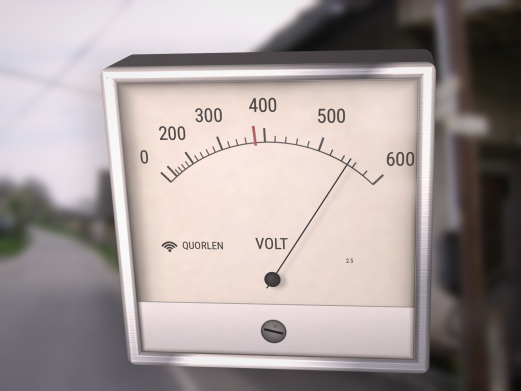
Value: 550 V
